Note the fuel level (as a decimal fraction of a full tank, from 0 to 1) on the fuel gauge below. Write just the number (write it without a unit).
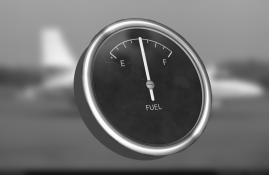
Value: 0.5
